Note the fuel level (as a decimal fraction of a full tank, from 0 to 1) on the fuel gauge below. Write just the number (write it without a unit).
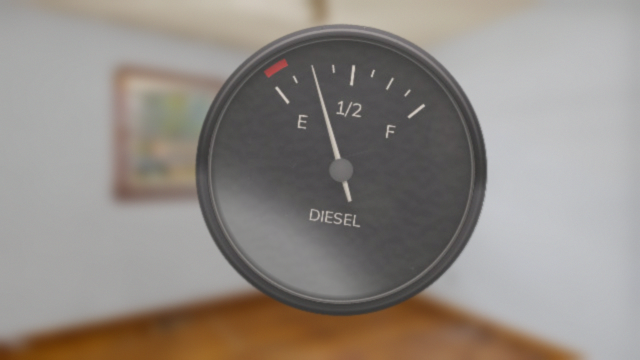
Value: 0.25
